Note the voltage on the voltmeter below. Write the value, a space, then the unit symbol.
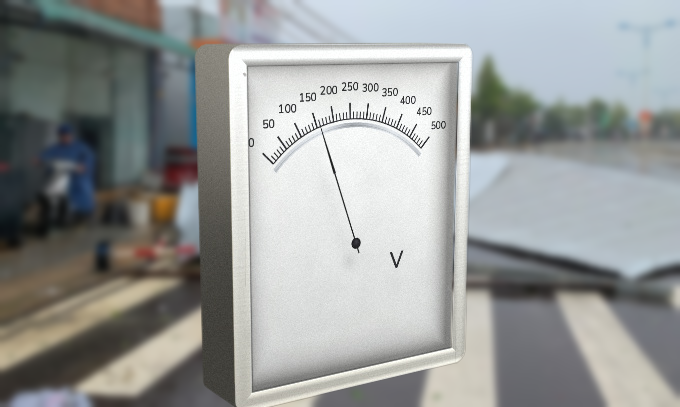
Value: 150 V
